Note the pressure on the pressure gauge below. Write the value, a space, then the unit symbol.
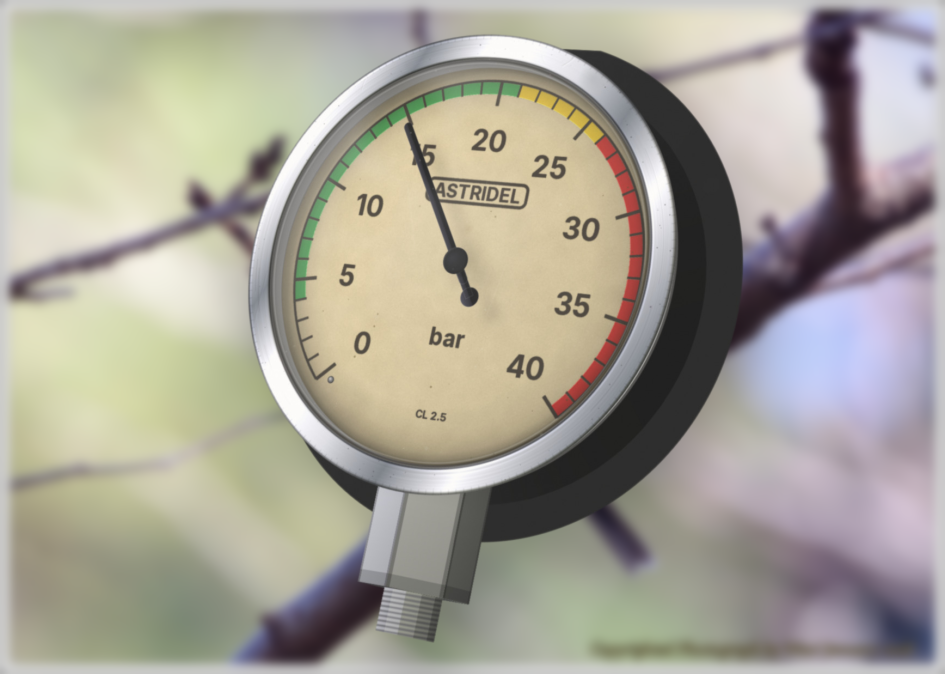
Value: 15 bar
